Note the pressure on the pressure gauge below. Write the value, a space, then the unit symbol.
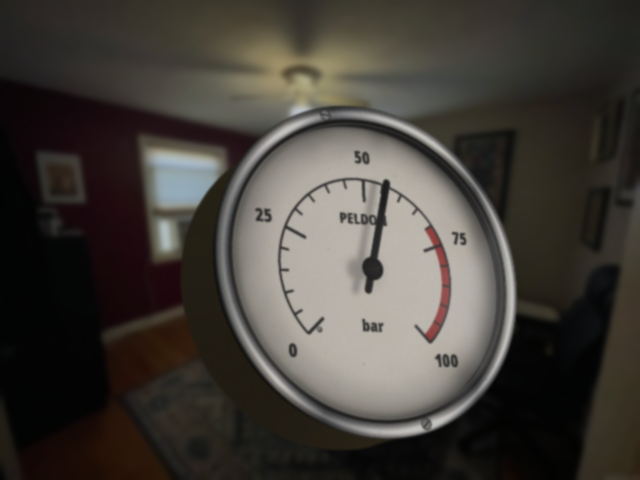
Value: 55 bar
